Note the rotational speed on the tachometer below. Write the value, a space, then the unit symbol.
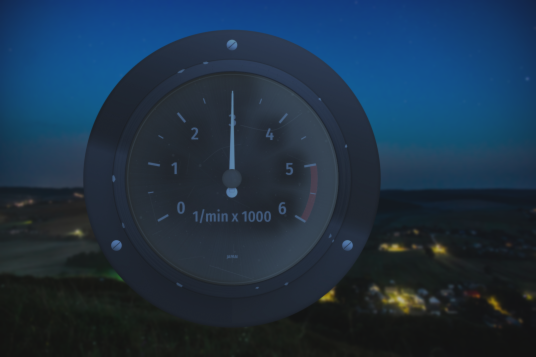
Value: 3000 rpm
